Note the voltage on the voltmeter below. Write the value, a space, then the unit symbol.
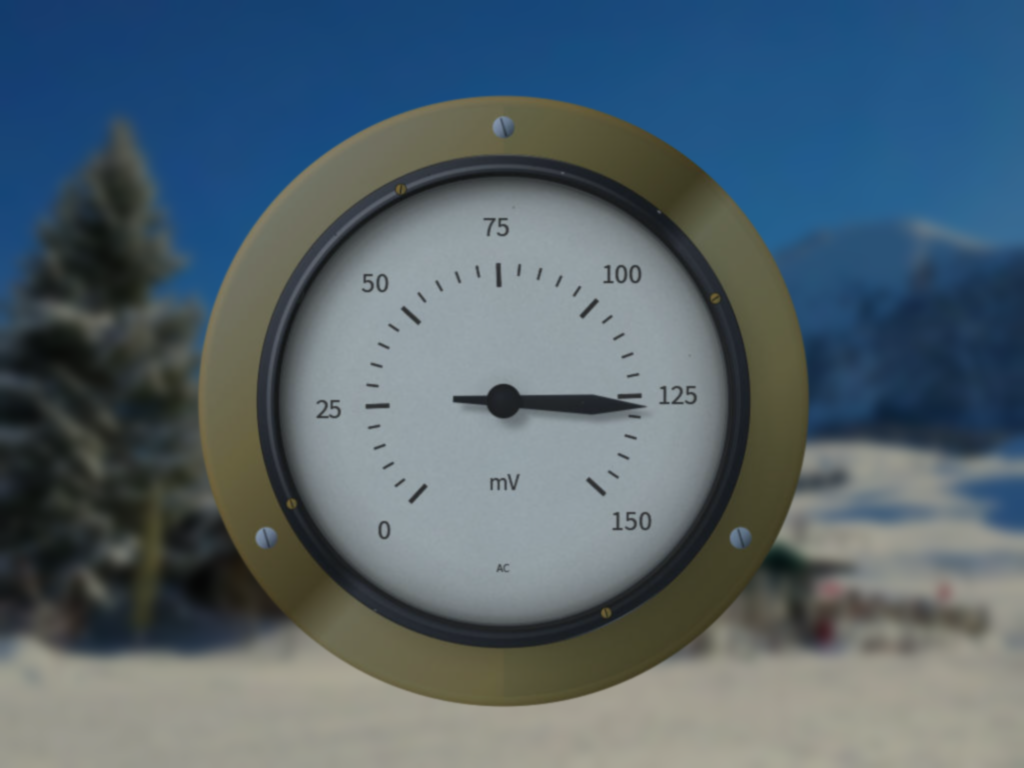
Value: 127.5 mV
